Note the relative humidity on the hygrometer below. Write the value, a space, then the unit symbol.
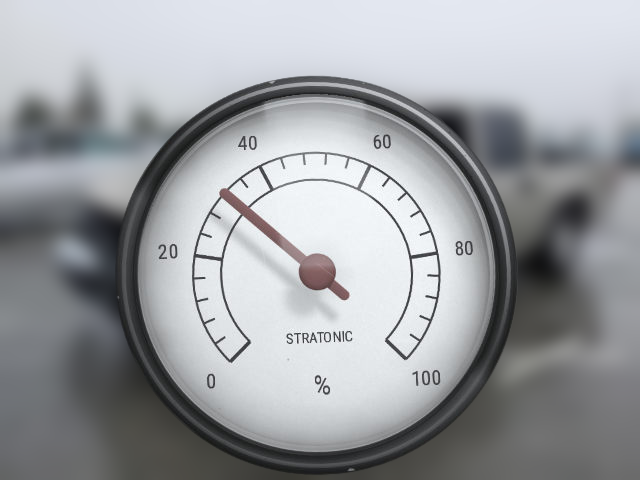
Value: 32 %
